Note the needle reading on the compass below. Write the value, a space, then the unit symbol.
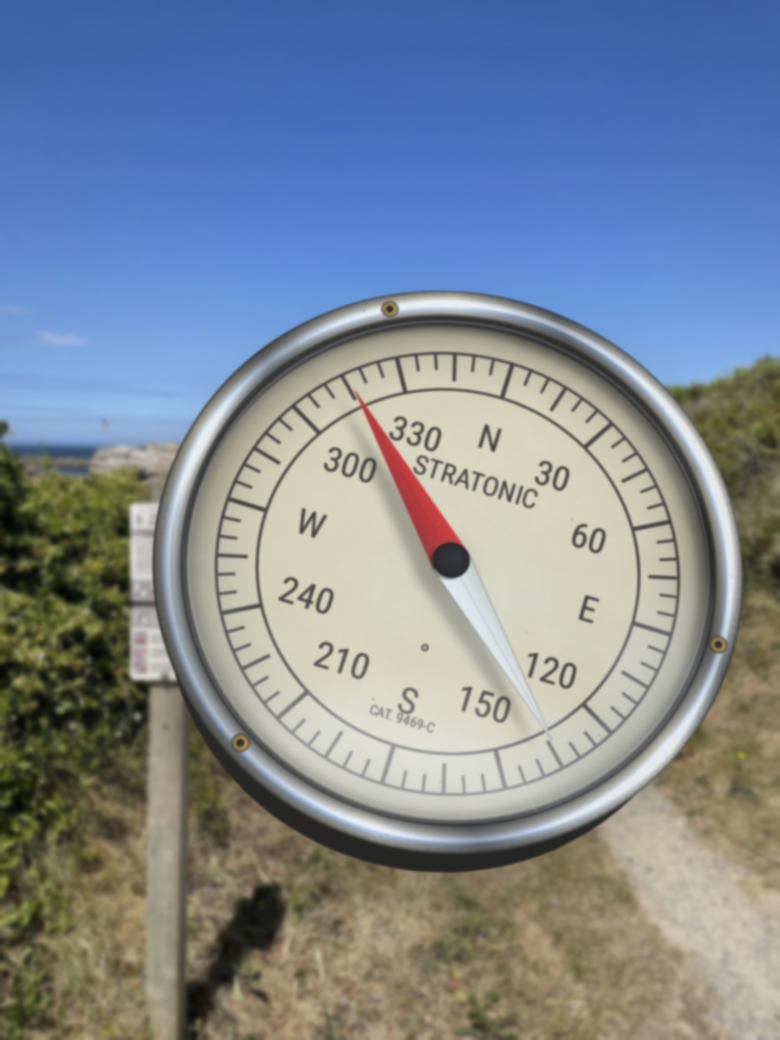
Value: 315 °
